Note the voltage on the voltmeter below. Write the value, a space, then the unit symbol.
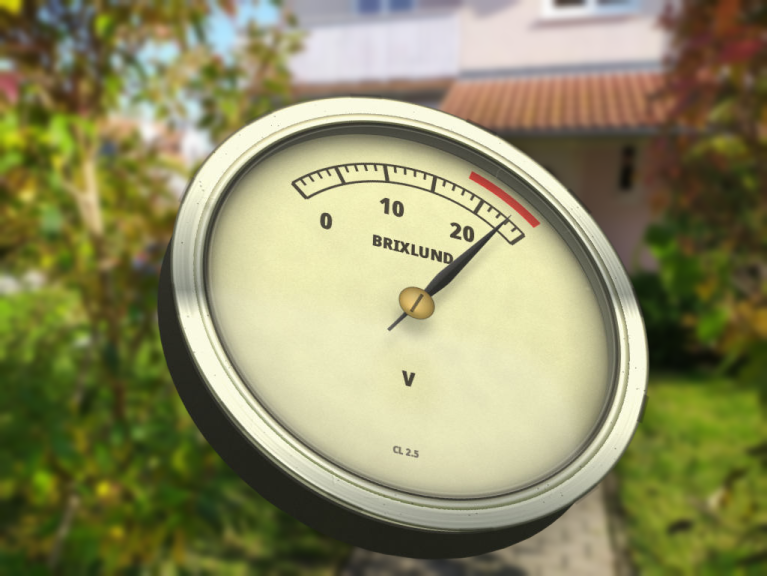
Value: 23 V
